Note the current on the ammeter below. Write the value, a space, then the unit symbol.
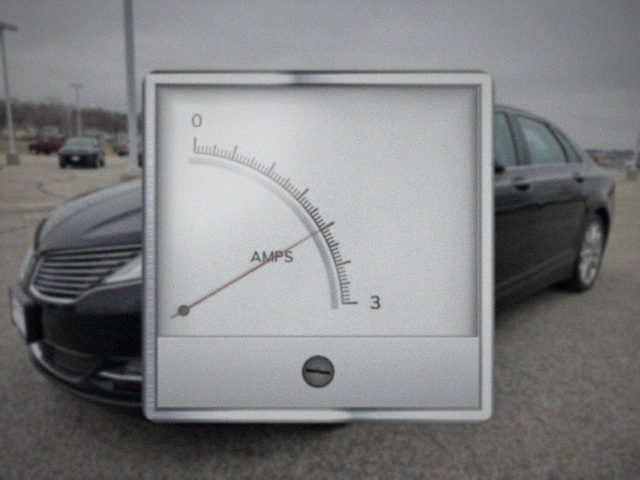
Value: 2 A
